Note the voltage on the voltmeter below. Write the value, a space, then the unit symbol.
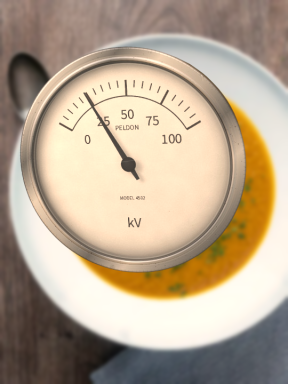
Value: 25 kV
